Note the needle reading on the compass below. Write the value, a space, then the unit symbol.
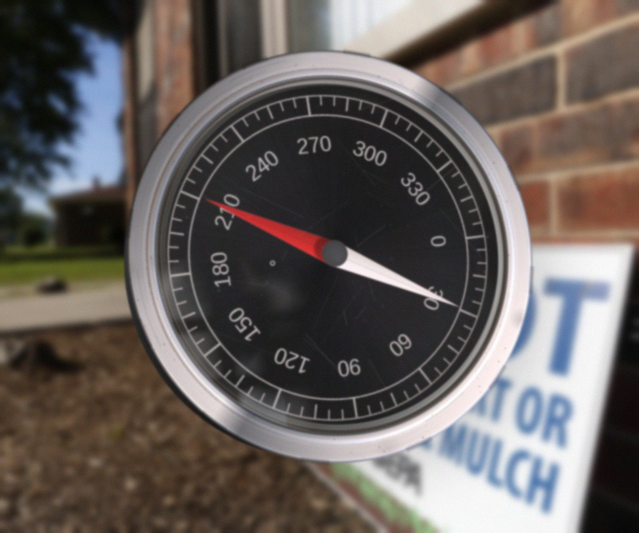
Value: 210 °
